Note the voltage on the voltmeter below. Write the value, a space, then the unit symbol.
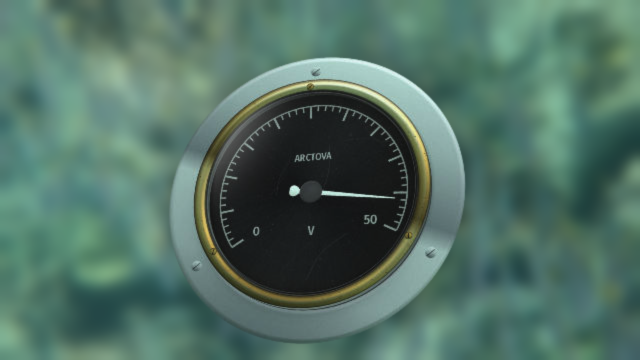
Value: 46 V
